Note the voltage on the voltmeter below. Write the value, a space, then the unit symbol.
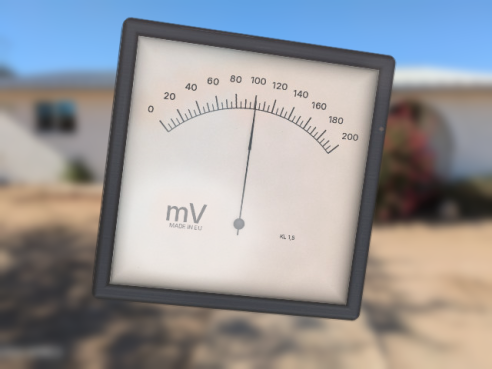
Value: 100 mV
